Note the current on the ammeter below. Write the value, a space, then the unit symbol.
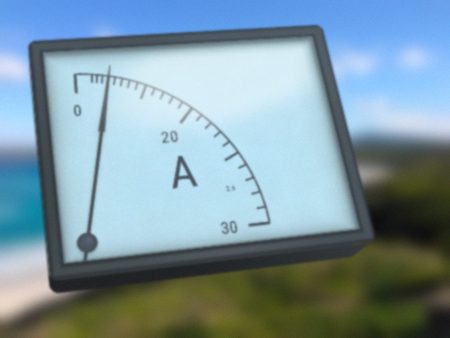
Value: 10 A
